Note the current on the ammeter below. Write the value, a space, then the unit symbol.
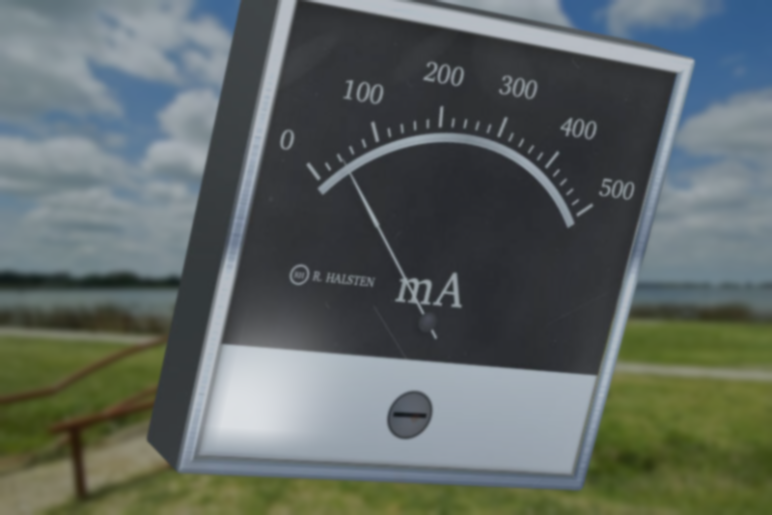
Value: 40 mA
